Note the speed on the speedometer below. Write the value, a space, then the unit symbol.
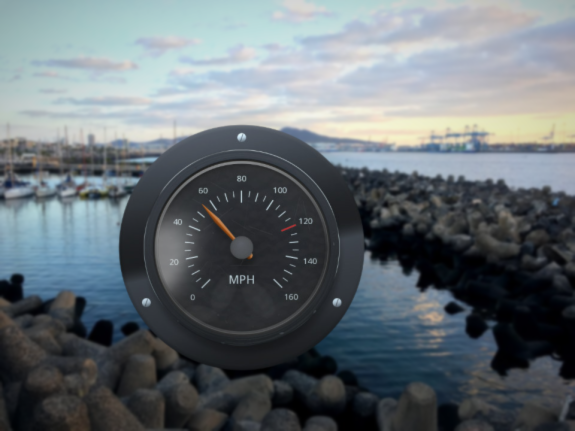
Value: 55 mph
